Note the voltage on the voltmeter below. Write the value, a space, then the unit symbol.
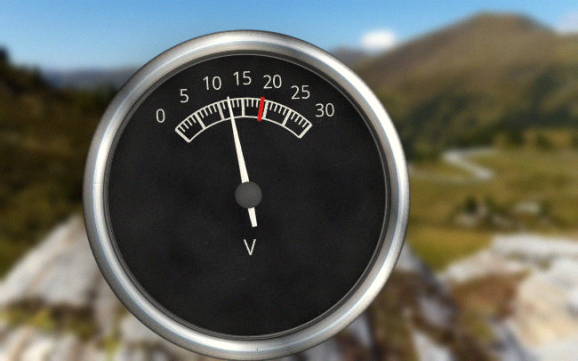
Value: 12 V
